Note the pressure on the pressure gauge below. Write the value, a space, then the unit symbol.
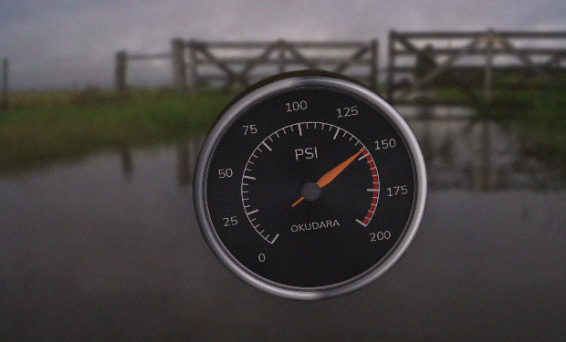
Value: 145 psi
